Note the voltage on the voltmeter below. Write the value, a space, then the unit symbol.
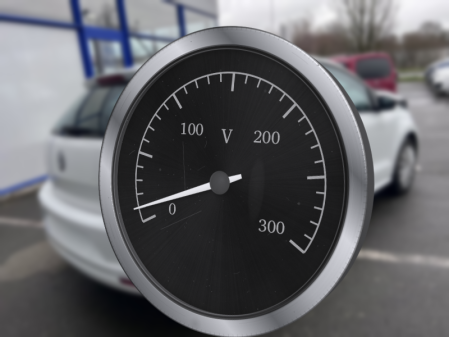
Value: 10 V
